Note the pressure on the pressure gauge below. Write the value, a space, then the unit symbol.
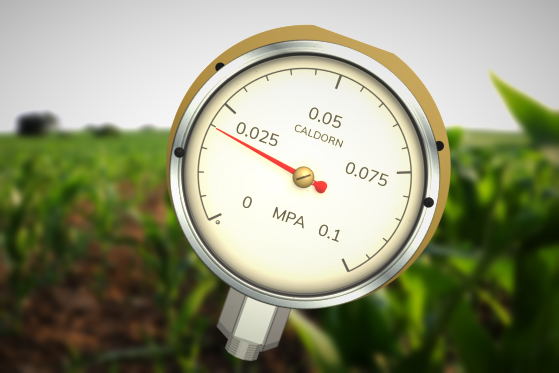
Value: 0.02 MPa
